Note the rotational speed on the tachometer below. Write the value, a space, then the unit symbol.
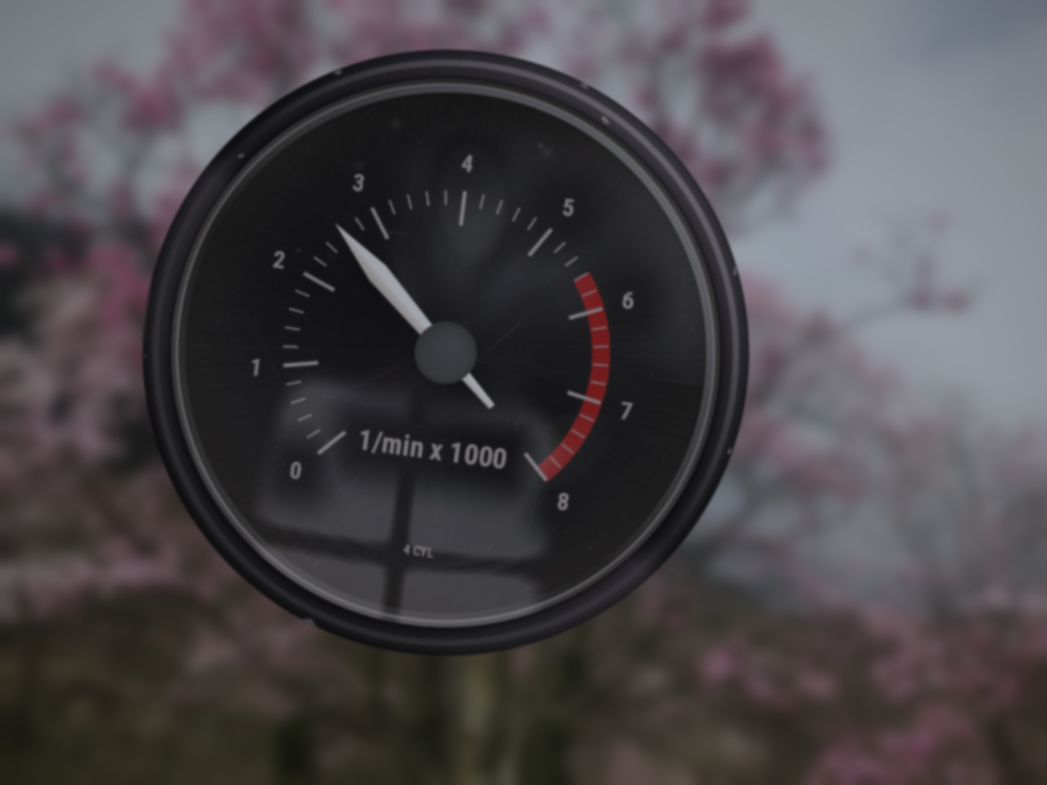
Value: 2600 rpm
